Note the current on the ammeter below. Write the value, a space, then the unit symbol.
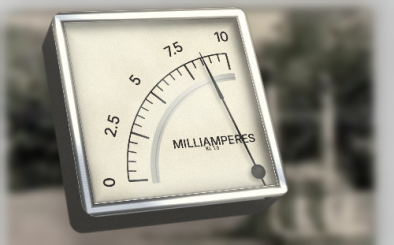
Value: 8.5 mA
